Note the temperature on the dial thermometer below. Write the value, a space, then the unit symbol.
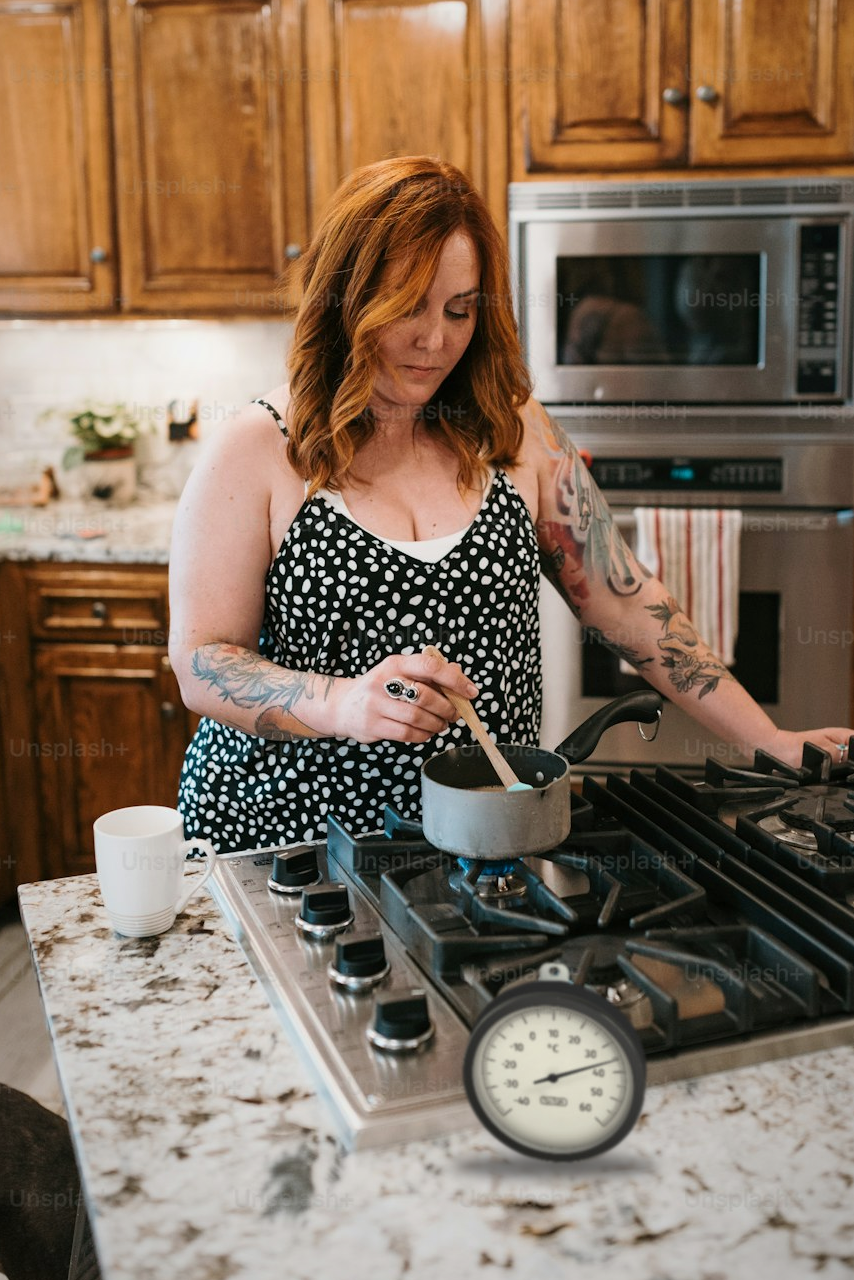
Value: 35 °C
